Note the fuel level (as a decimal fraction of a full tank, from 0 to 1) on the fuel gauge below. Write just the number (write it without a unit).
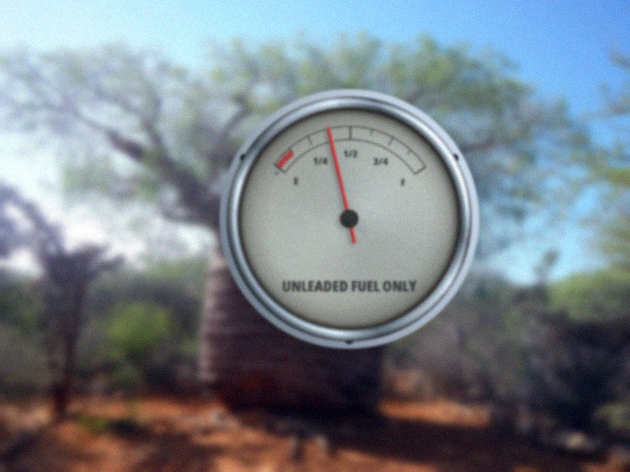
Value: 0.375
